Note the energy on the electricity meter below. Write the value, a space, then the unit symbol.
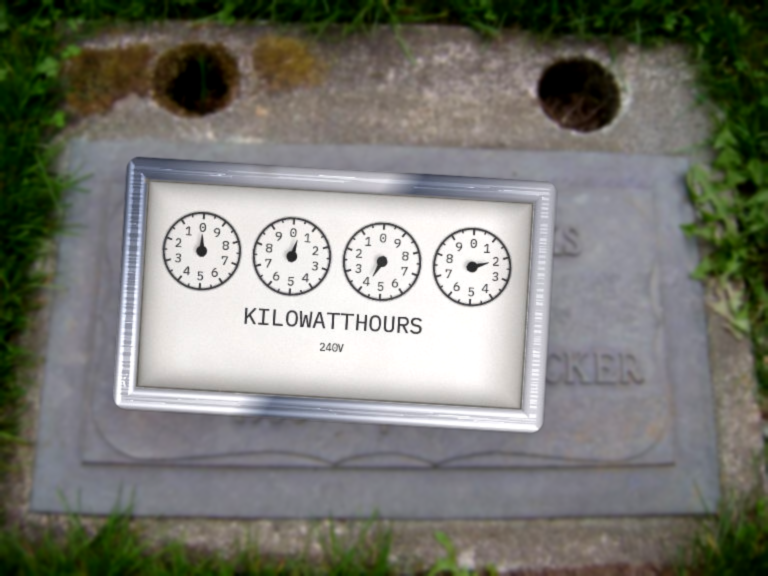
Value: 42 kWh
